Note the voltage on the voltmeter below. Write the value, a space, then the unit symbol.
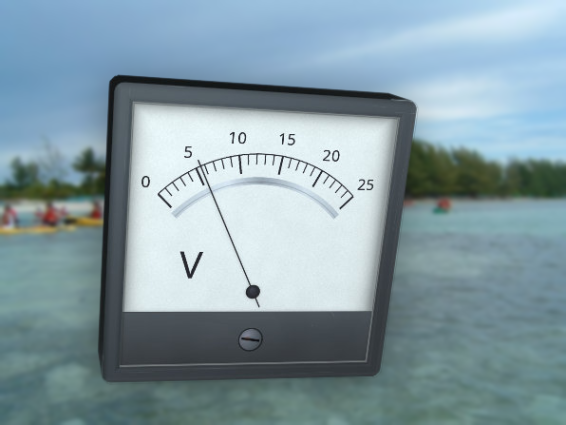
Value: 5.5 V
